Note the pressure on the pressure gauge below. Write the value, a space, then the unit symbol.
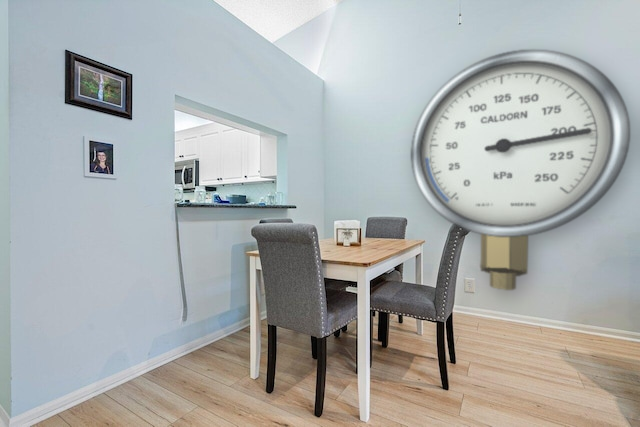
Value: 205 kPa
